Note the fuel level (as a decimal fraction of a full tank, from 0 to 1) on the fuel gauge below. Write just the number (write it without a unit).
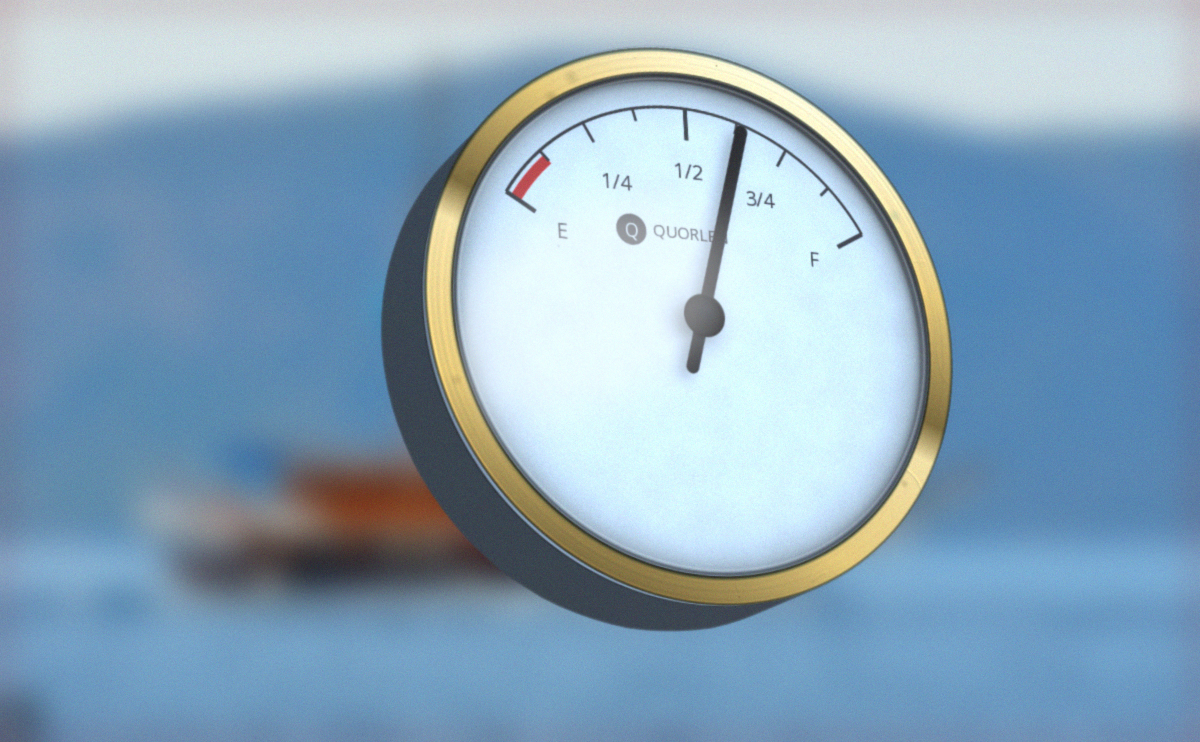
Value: 0.625
